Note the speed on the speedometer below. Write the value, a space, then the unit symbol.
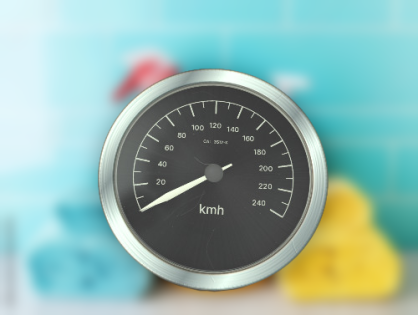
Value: 0 km/h
